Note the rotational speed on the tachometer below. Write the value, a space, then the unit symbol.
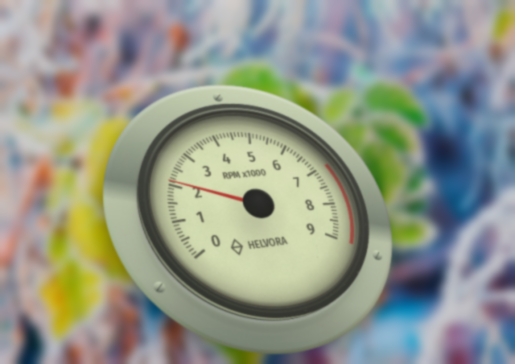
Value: 2000 rpm
